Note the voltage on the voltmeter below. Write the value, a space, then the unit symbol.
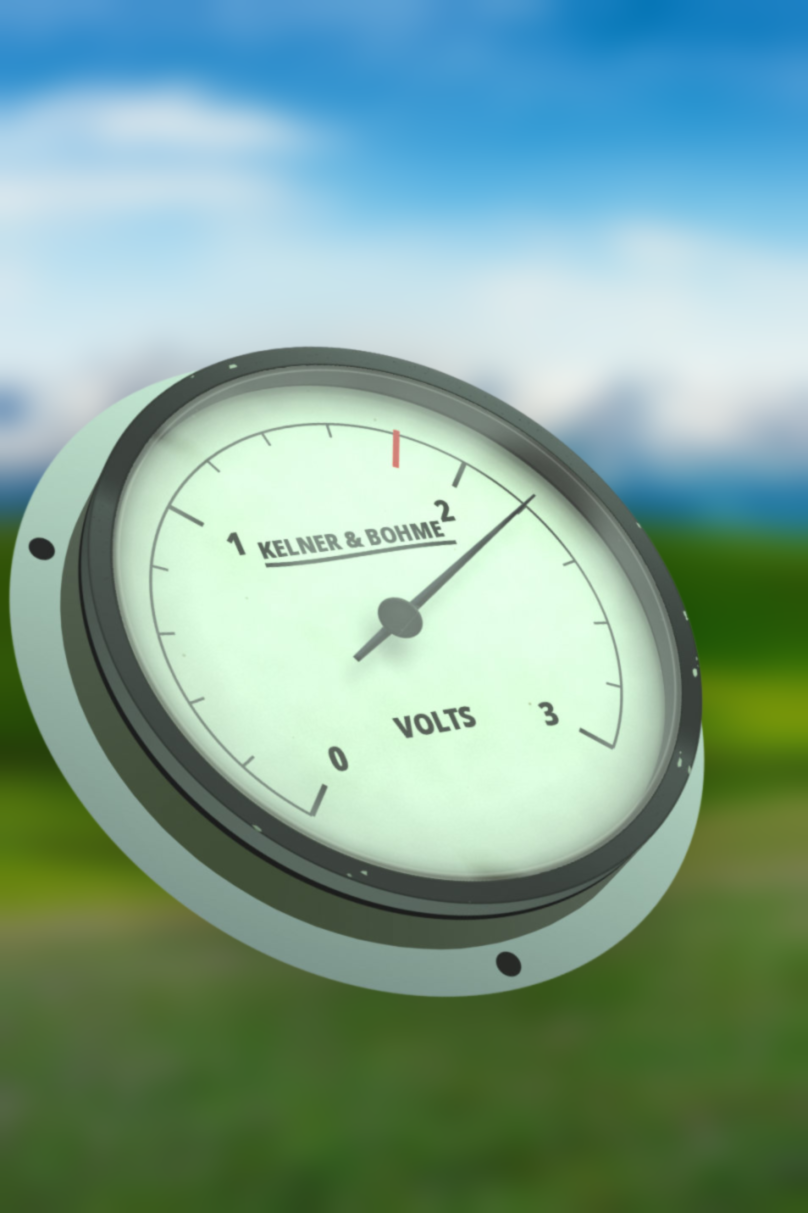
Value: 2.2 V
